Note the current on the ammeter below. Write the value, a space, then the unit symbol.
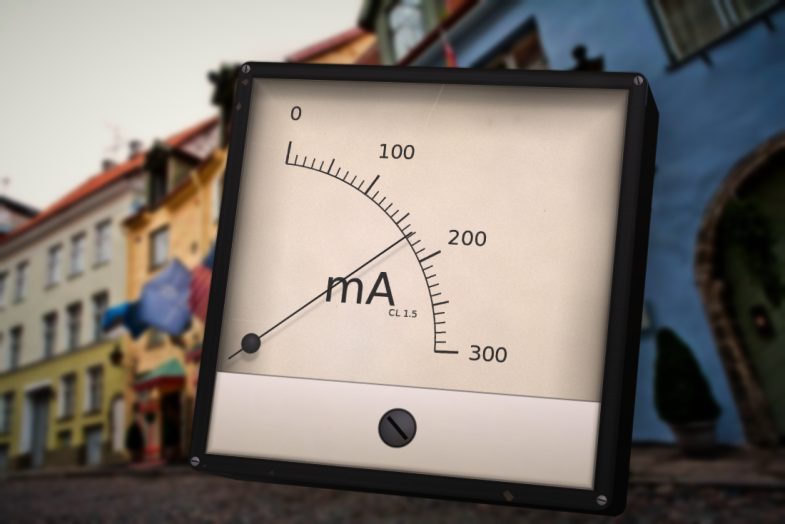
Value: 170 mA
